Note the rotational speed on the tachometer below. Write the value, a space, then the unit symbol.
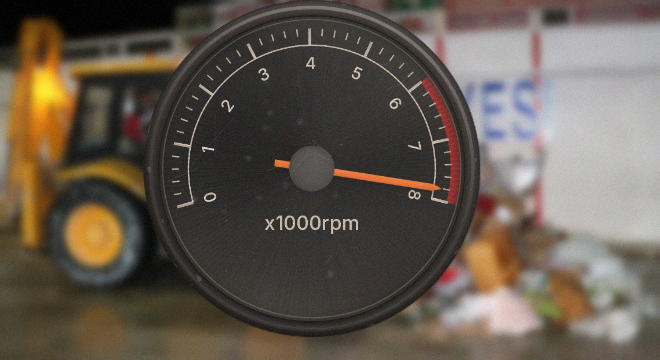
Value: 7800 rpm
